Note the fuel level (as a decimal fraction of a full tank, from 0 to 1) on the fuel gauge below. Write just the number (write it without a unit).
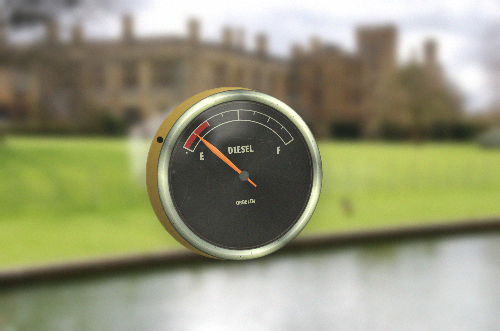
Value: 0.125
